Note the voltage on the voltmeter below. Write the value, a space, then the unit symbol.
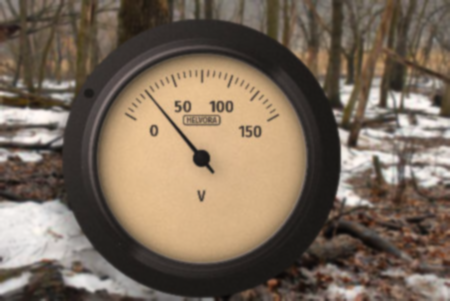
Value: 25 V
